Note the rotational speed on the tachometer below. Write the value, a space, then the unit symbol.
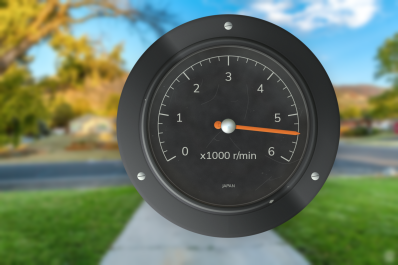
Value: 5400 rpm
